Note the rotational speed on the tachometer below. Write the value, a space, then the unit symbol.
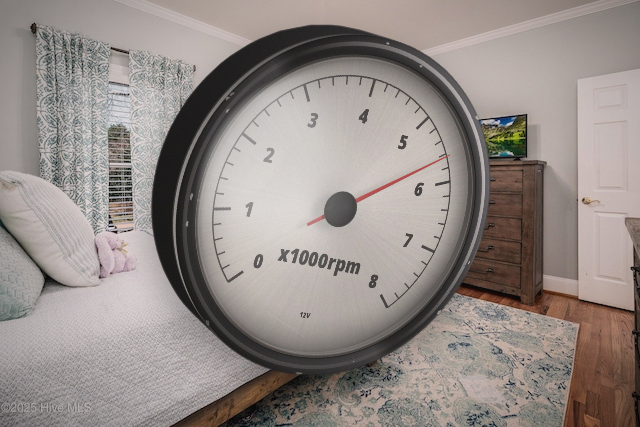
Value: 5600 rpm
